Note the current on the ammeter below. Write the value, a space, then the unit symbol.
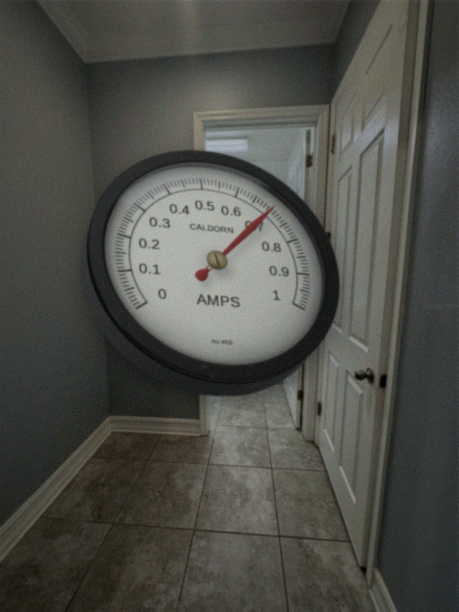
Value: 0.7 A
